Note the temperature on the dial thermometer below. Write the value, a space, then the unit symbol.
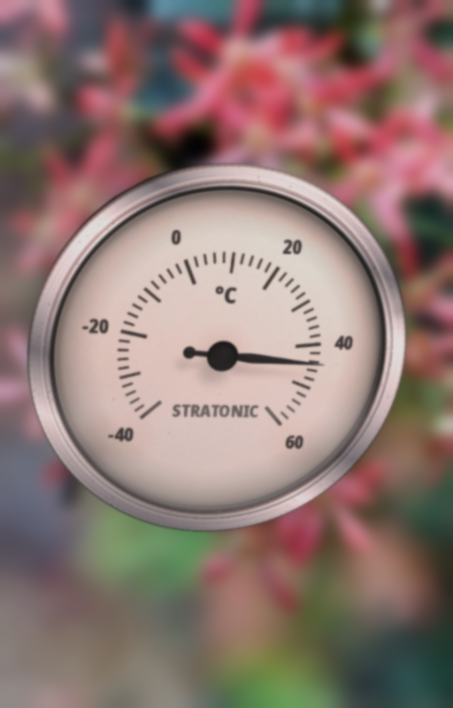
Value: 44 °C
